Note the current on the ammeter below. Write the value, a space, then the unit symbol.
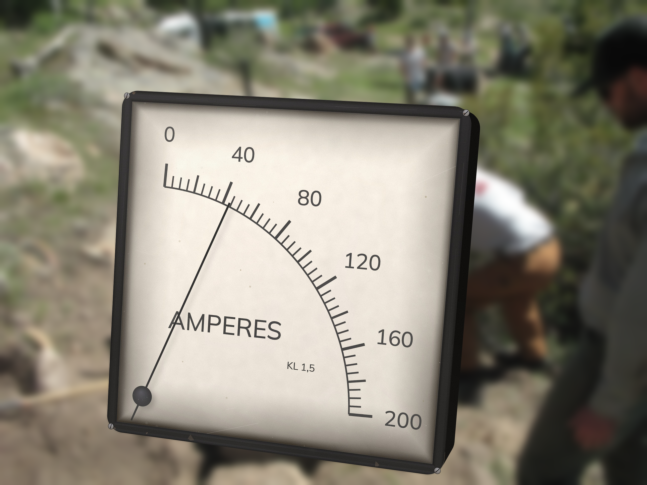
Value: 45 A
